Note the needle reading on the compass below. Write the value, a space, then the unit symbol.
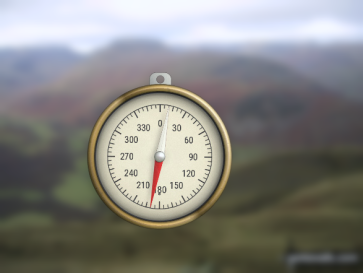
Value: 190 °
